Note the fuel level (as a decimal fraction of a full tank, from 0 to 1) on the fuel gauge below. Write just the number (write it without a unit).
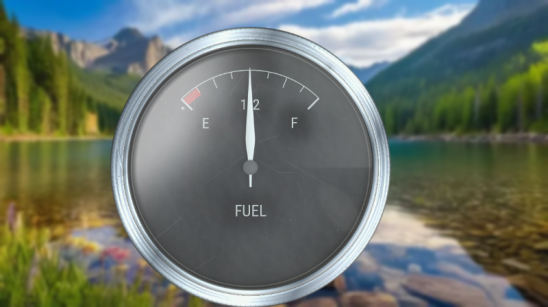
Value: 0.5
